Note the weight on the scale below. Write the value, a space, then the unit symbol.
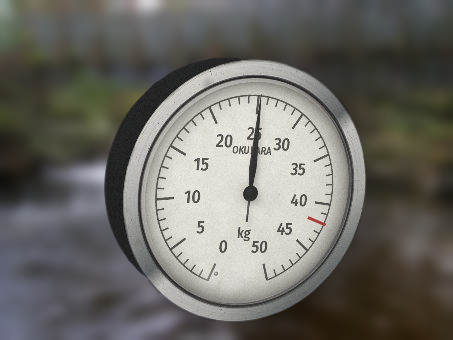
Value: 25 kg
